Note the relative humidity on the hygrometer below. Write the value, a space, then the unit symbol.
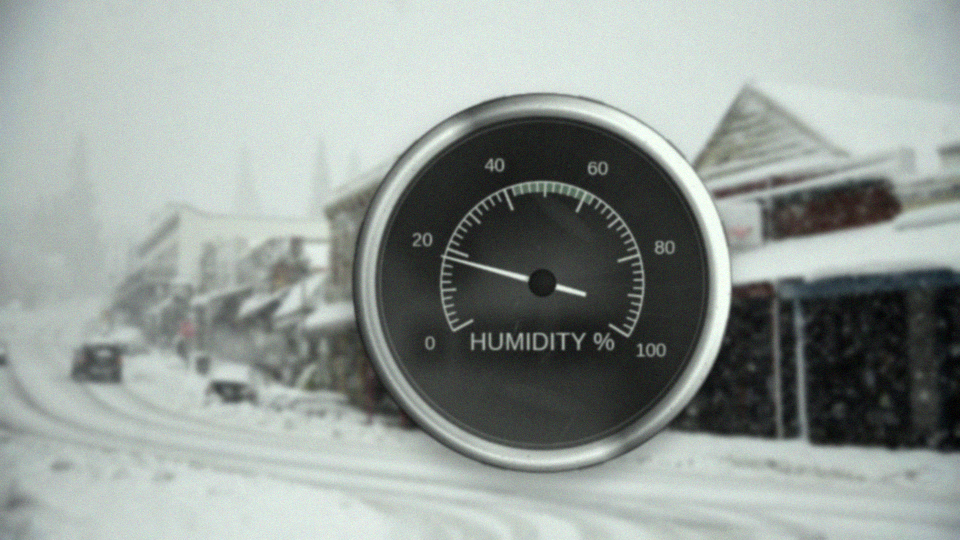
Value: 18 %
